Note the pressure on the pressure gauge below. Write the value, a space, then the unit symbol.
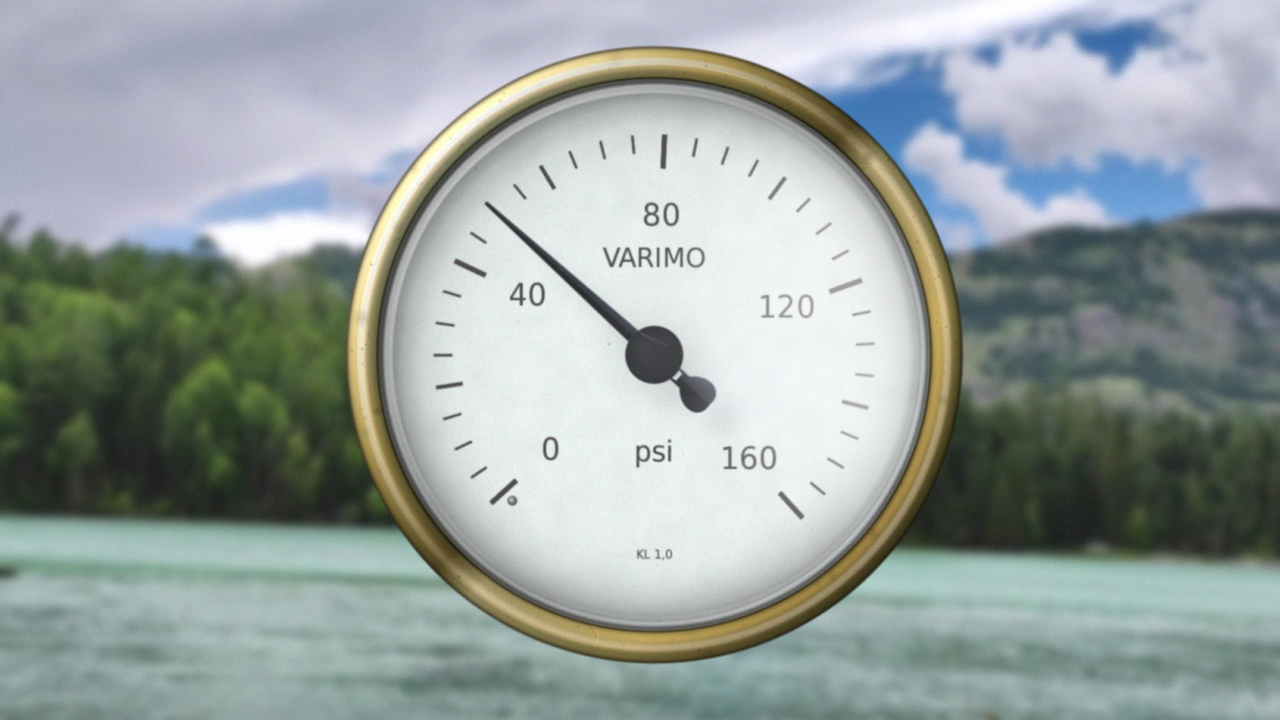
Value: 50 psi
